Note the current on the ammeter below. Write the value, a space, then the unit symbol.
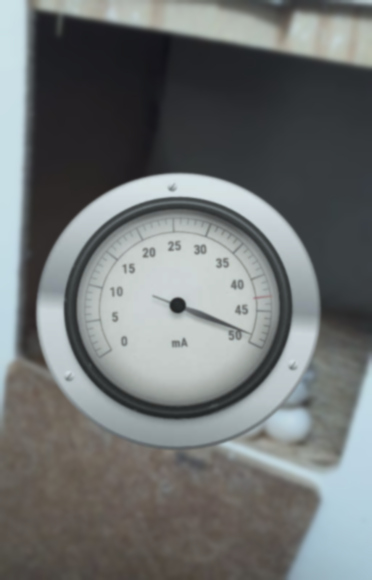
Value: 49 mA
